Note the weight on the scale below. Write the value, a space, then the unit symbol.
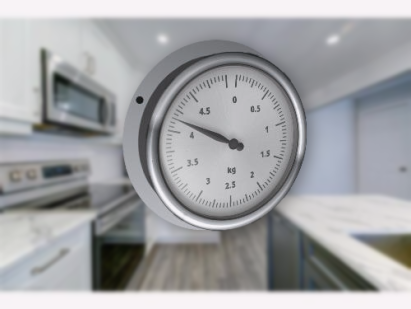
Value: 4.15 kg
